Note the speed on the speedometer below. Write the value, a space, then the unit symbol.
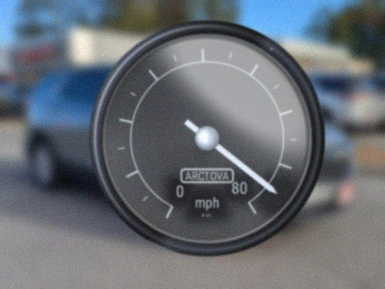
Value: 75 mph
